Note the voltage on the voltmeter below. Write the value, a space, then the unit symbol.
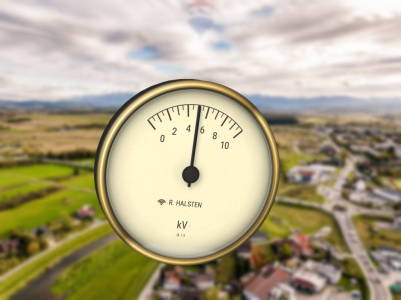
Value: 5 kV
